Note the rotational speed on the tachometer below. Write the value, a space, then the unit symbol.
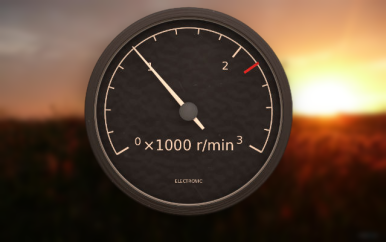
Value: 1000 rpm
